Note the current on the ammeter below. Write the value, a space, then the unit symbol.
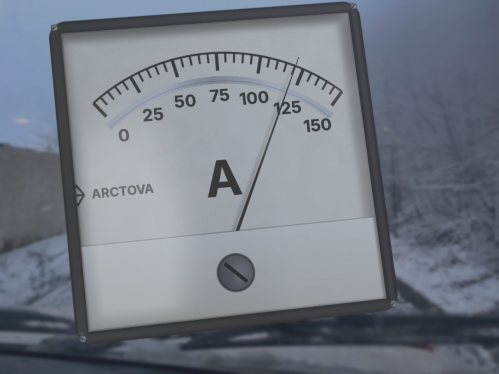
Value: 120 A
